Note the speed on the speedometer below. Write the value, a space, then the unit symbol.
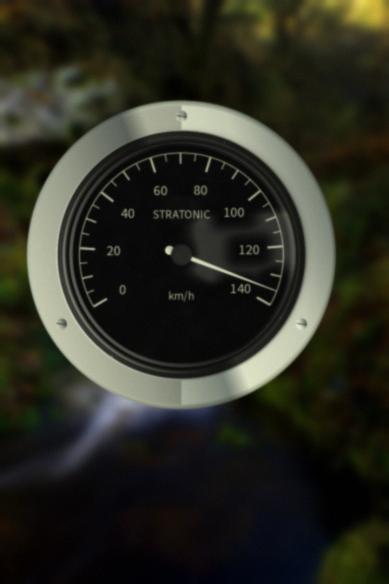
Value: 135 km/h
